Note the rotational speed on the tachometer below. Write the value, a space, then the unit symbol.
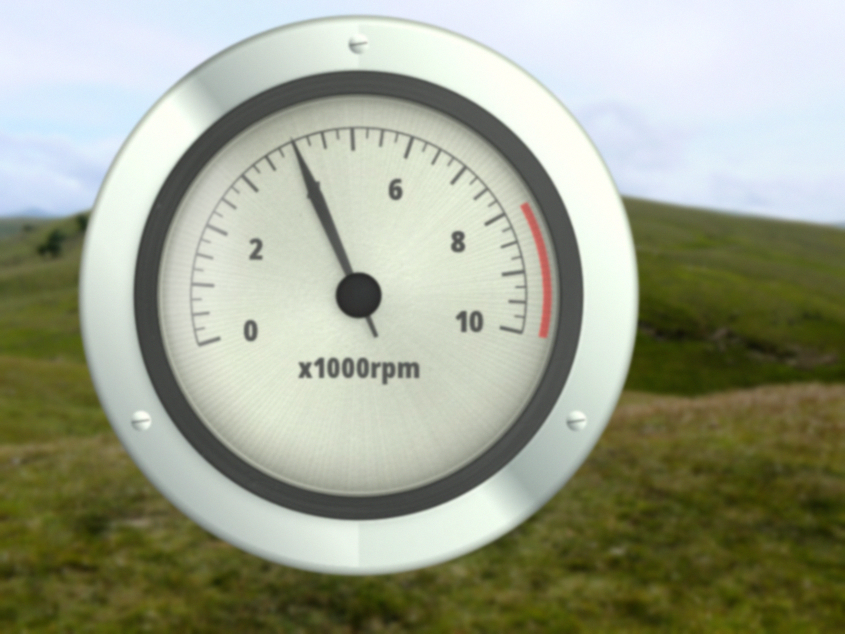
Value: 4000 rpm
